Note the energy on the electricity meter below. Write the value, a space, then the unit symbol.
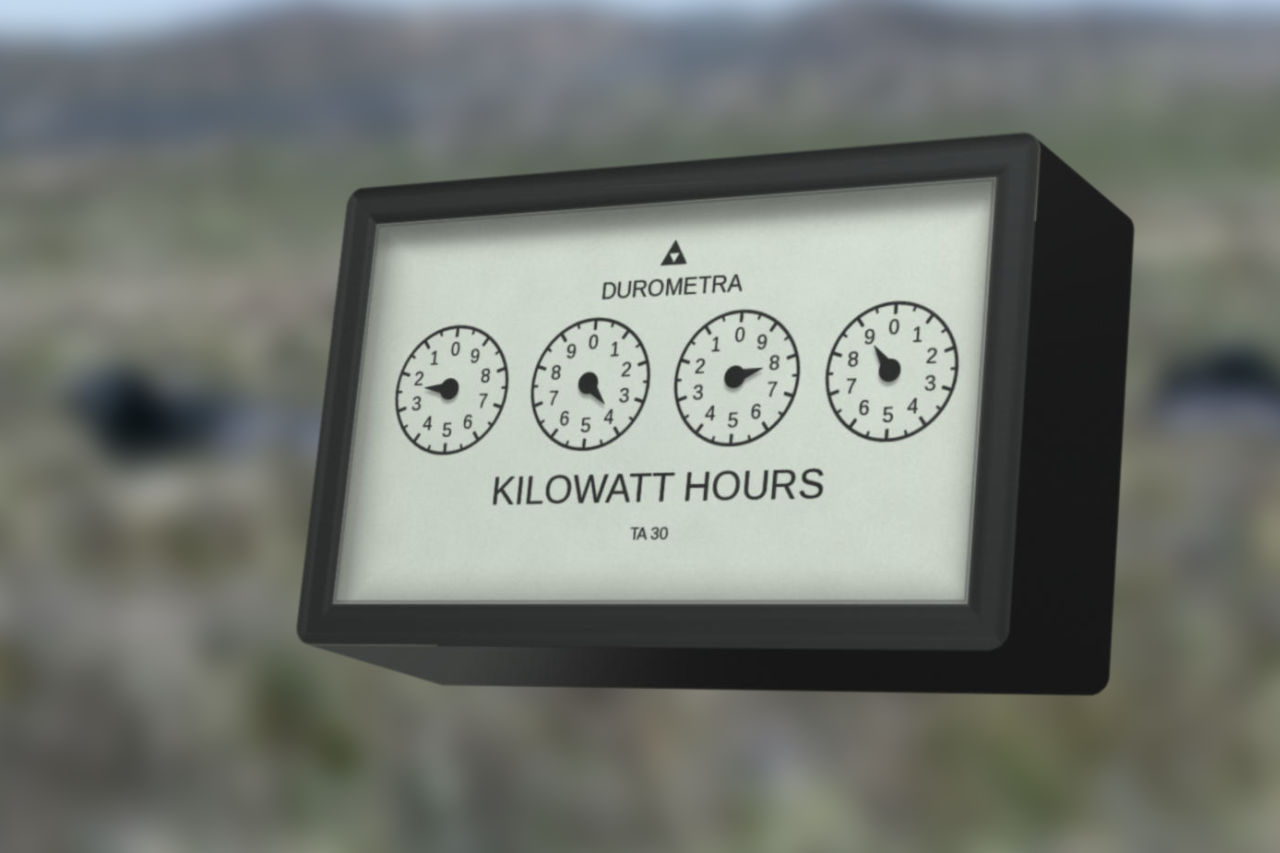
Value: 2379 kWh
